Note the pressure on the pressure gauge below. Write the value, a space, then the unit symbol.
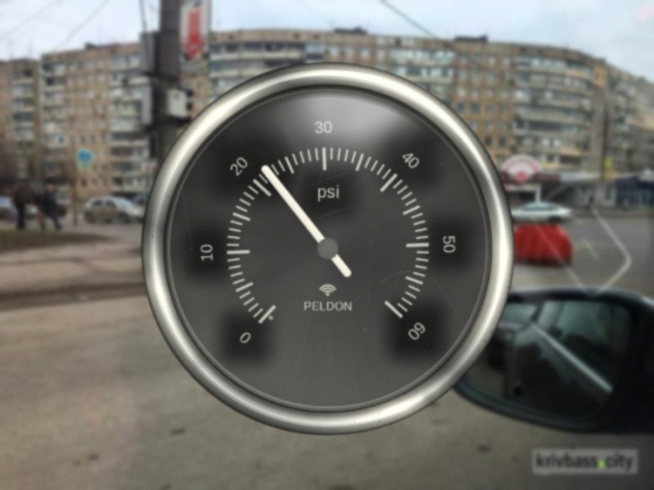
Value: 22 psi
